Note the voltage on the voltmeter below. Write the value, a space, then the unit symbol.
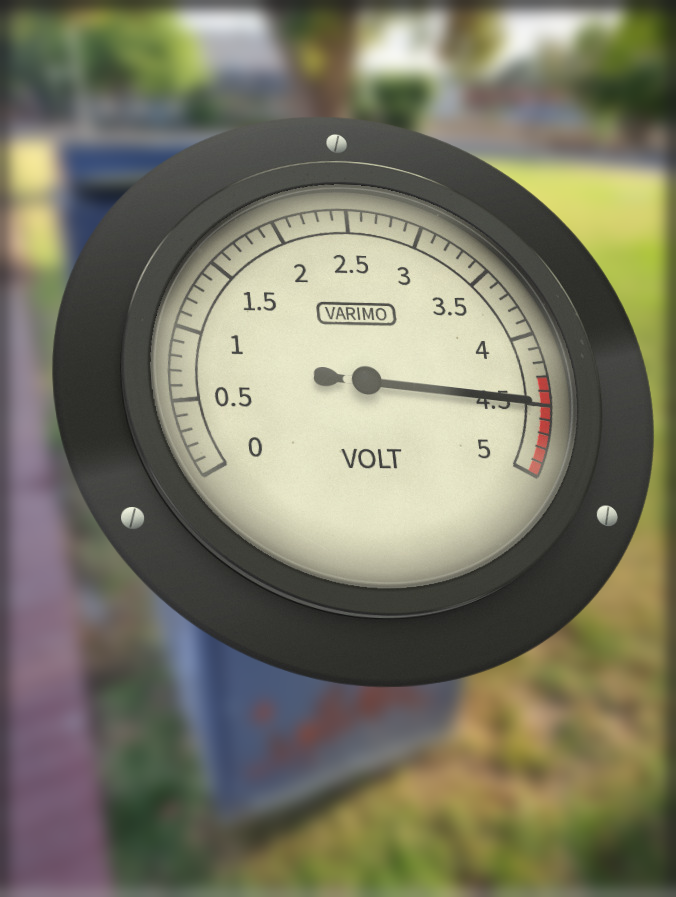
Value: 4.5 V
